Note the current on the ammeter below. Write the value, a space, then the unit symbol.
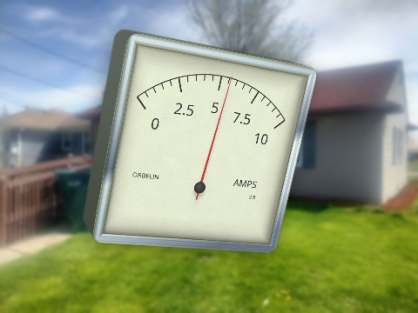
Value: 5.5 A
